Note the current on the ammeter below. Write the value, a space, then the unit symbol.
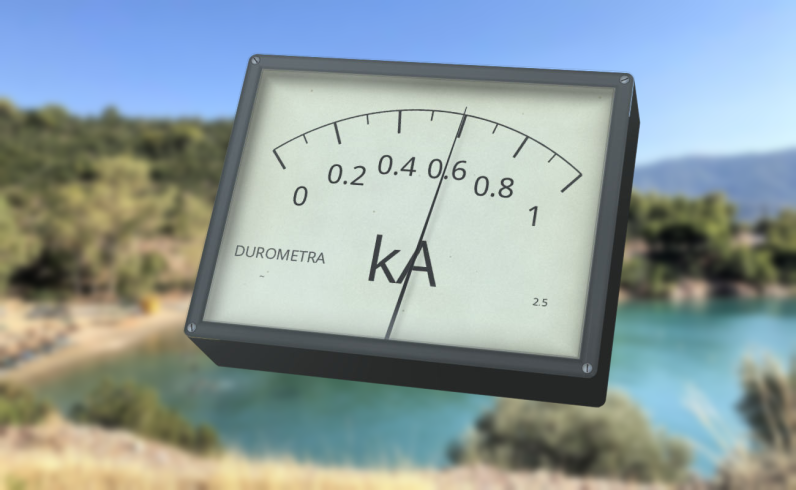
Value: 0.6 kA
